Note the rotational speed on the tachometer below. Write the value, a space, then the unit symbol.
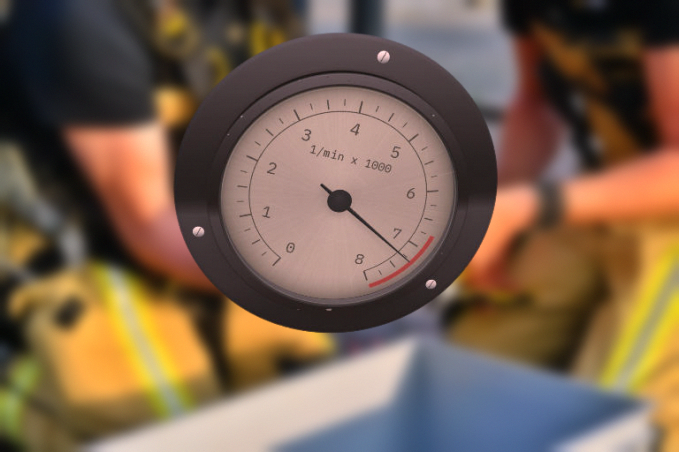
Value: 7250 rpm
